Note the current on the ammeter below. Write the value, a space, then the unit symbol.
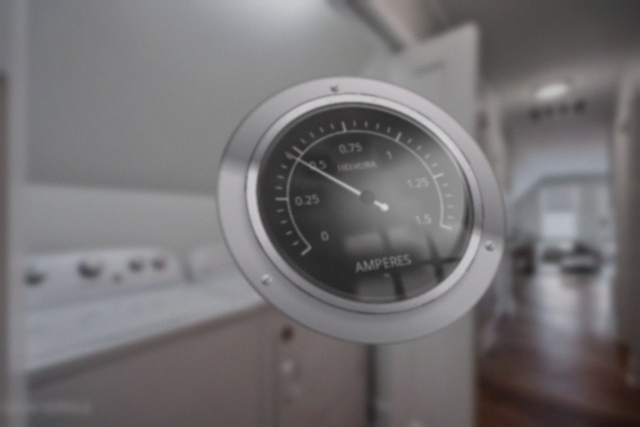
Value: 0.45 A
